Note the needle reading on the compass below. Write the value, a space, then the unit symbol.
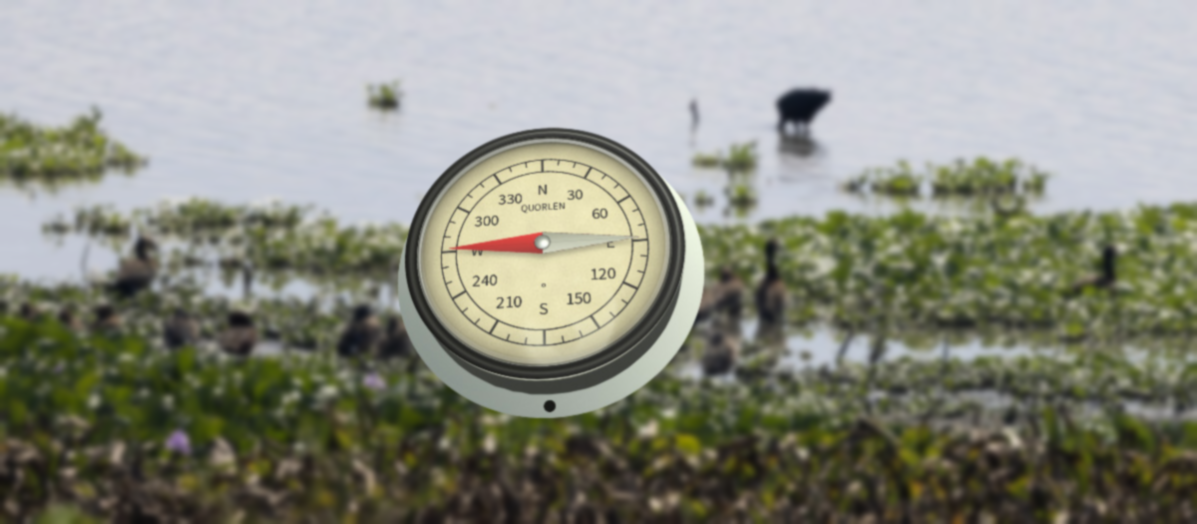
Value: 270 °
